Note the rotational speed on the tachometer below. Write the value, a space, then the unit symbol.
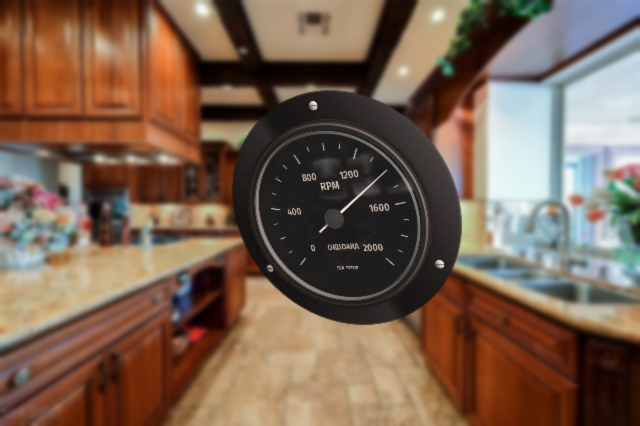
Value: 1400 rpm
